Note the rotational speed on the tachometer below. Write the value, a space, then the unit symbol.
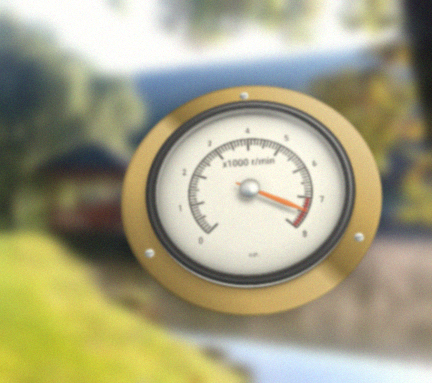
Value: 7500 rpm
